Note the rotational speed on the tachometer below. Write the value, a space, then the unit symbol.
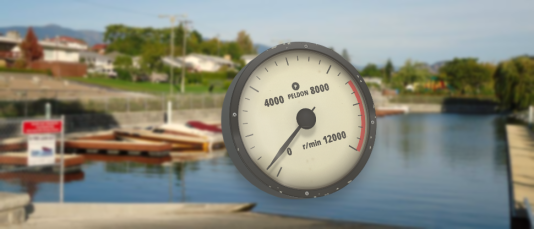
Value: 500 rpm
